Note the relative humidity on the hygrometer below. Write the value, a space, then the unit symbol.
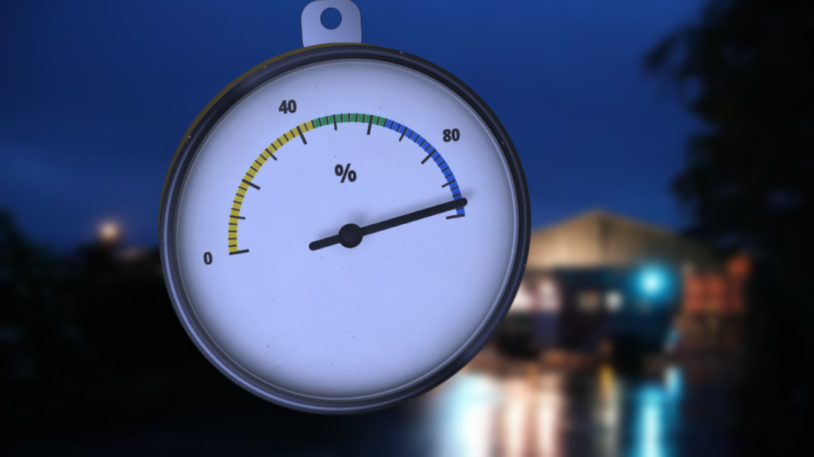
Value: 96 %
